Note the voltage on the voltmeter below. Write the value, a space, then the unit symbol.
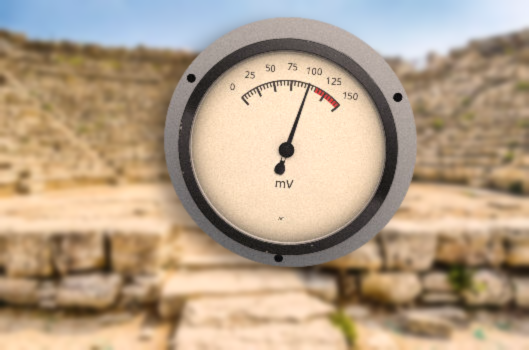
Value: 100 mV
